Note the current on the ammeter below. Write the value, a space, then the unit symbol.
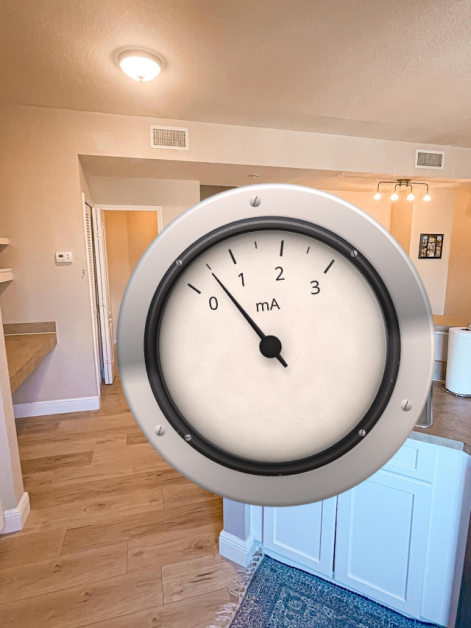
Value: 0.5 mA
